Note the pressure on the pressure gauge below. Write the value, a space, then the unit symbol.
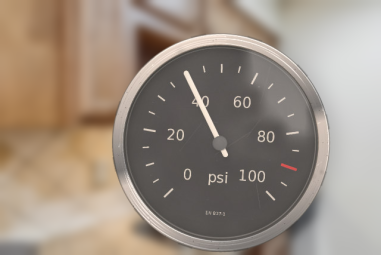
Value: 40 psi
